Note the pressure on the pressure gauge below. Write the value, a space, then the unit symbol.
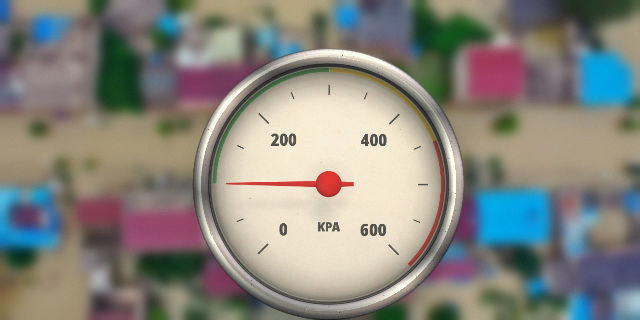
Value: 100 kPa
